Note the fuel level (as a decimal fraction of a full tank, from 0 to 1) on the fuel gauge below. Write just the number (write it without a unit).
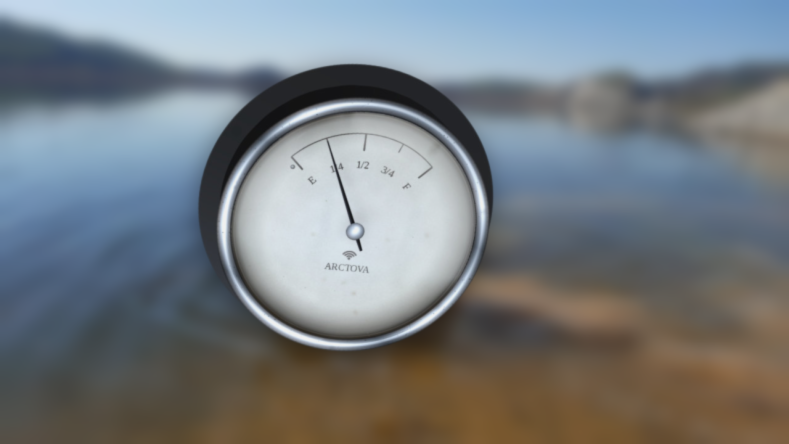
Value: 0.25
